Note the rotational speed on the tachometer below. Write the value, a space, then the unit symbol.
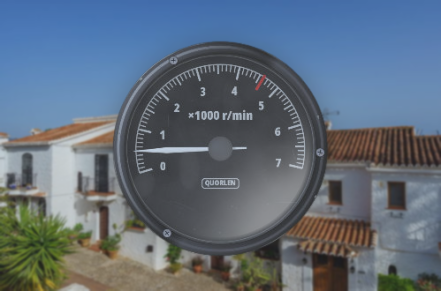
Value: 500 rpm
